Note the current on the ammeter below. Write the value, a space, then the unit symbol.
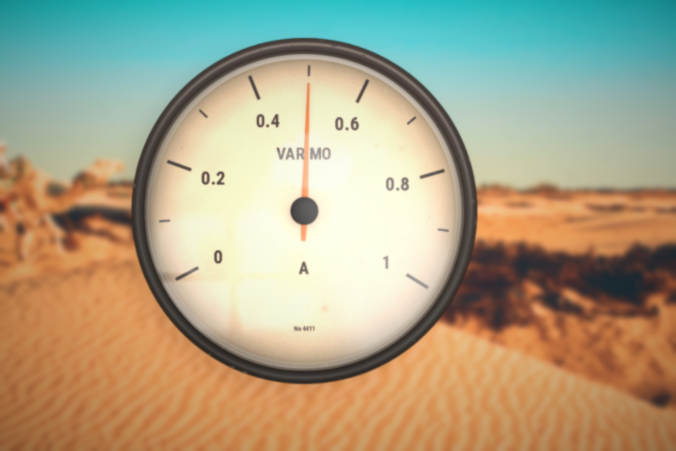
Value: 0.5 A
